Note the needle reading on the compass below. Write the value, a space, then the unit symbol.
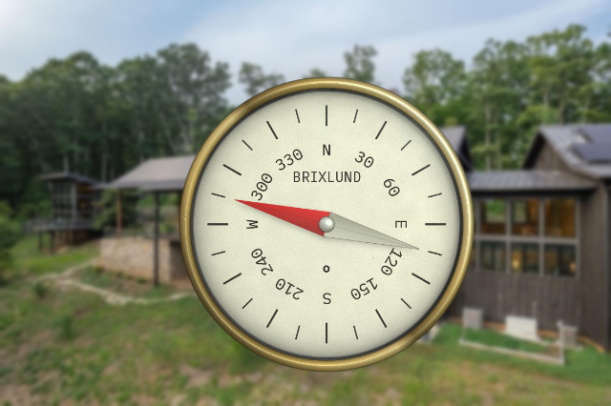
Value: 285 °
